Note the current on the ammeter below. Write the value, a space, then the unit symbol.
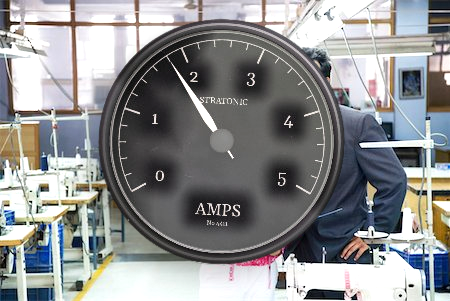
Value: 1.8 A
